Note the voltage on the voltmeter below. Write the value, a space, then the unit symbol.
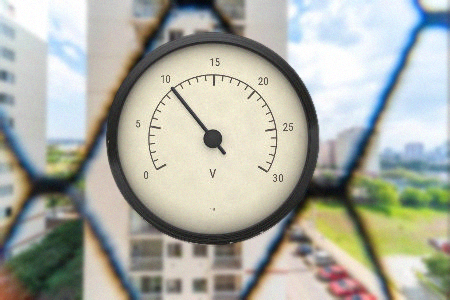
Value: 10 V
